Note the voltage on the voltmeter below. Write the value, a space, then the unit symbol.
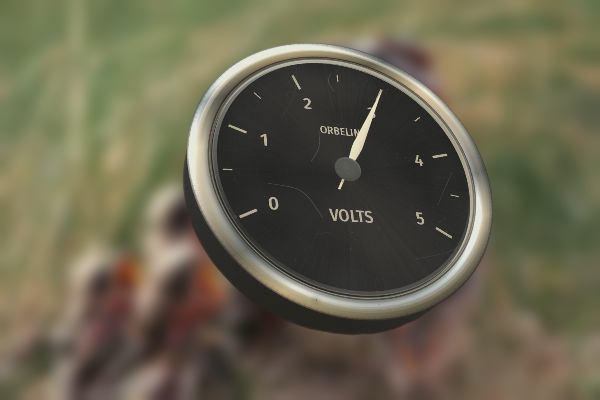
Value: 3 V
